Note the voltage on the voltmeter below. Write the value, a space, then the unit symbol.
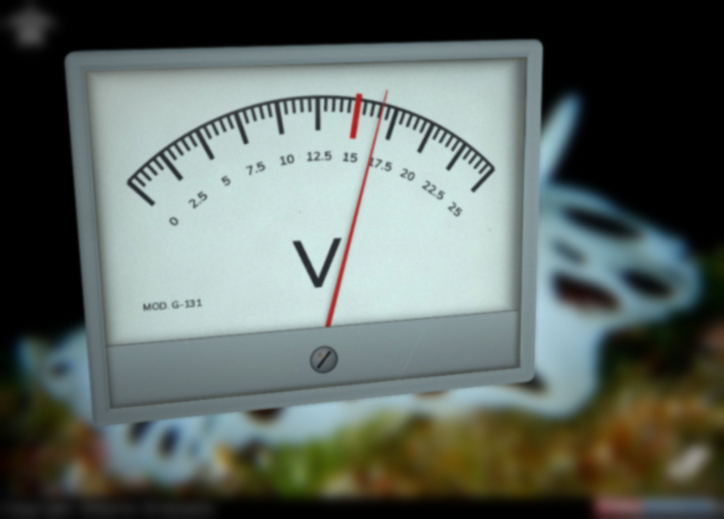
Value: 16.5 V
